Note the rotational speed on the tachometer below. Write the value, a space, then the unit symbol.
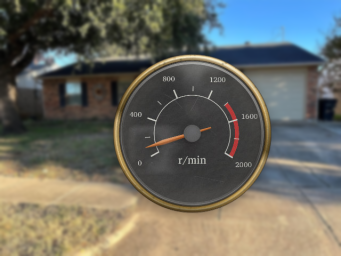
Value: 100 rpm
